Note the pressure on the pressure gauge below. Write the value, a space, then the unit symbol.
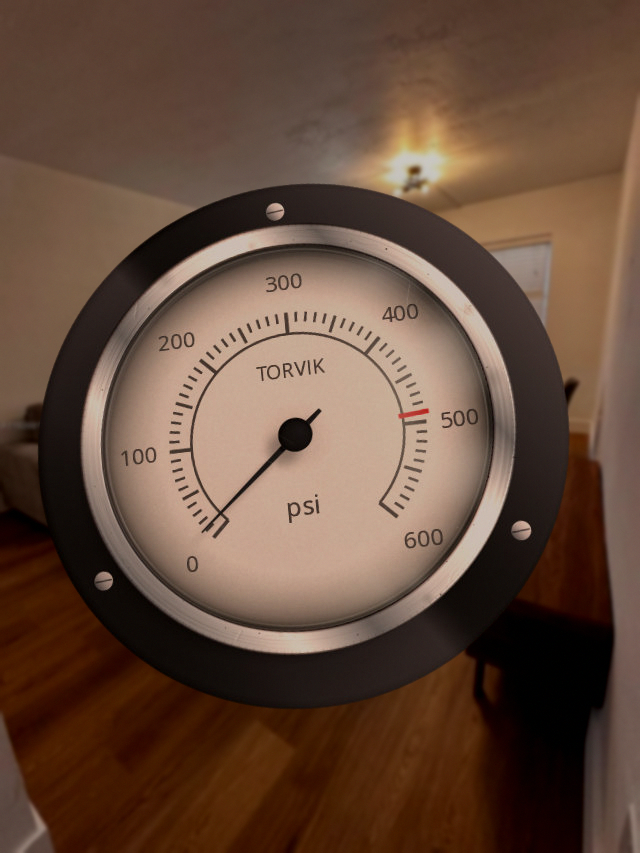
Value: 10 psi
